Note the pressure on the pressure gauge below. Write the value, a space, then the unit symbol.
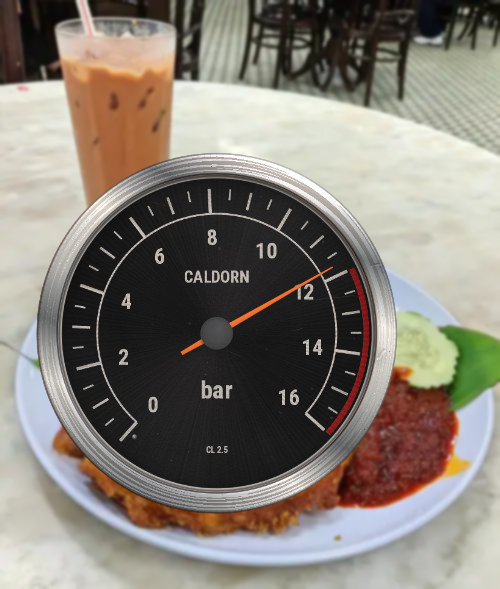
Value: 11.75 bar
